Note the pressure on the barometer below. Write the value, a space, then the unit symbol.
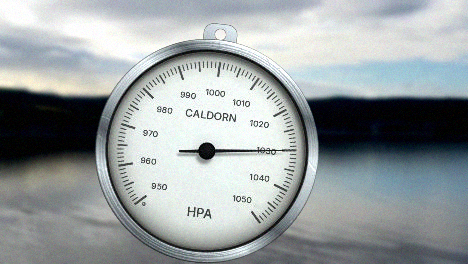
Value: 1030 hPa
